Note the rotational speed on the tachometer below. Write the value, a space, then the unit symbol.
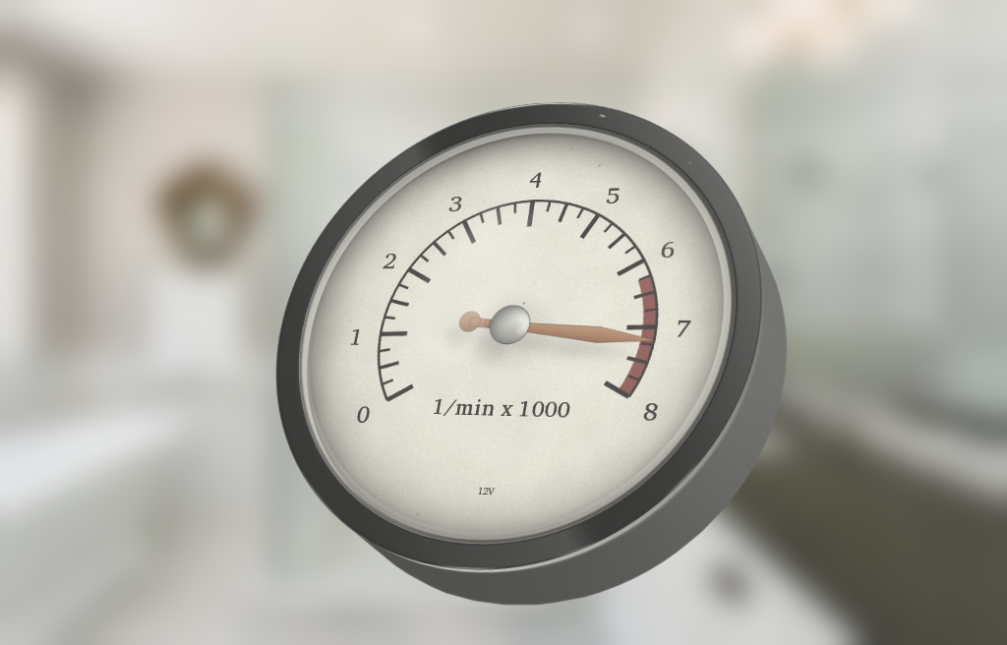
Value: 7250 rpm
